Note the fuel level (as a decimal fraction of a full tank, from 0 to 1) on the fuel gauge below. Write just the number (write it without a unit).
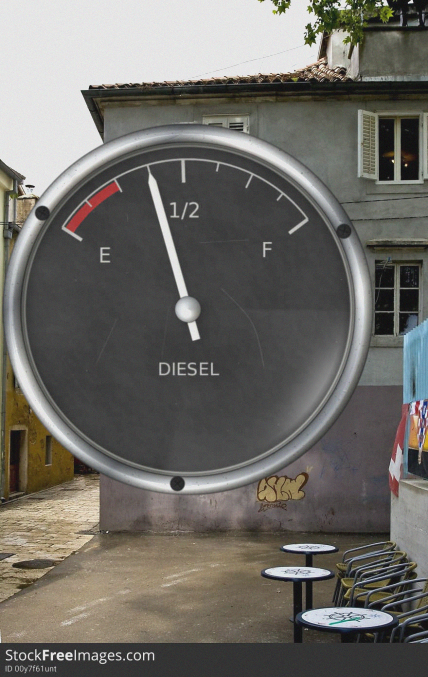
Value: 0.375
